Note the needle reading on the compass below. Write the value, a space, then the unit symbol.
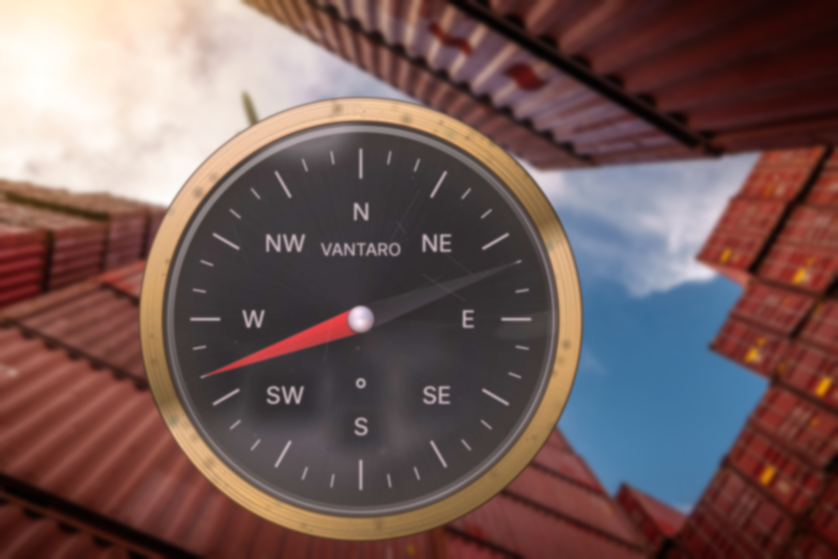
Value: 250 °
